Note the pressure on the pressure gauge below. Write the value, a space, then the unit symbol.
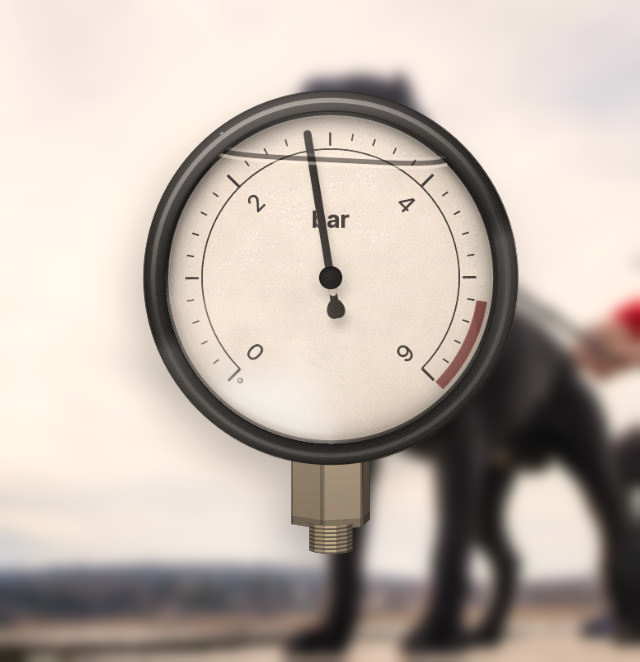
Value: 2.8 bar
